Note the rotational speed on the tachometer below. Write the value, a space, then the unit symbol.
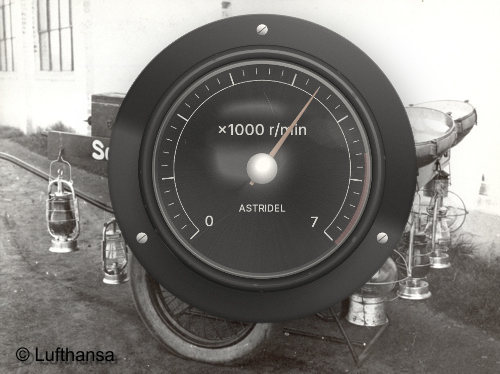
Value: 4400 rpm
